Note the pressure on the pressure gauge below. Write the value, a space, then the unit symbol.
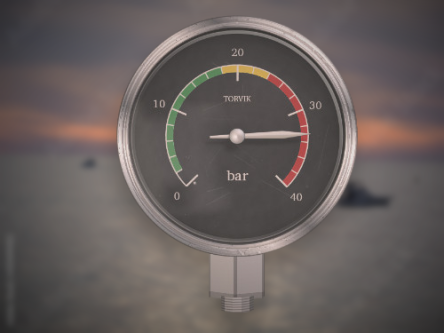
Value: 33 bar
